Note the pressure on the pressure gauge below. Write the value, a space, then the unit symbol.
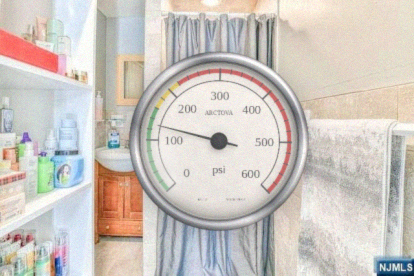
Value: 130 psi
